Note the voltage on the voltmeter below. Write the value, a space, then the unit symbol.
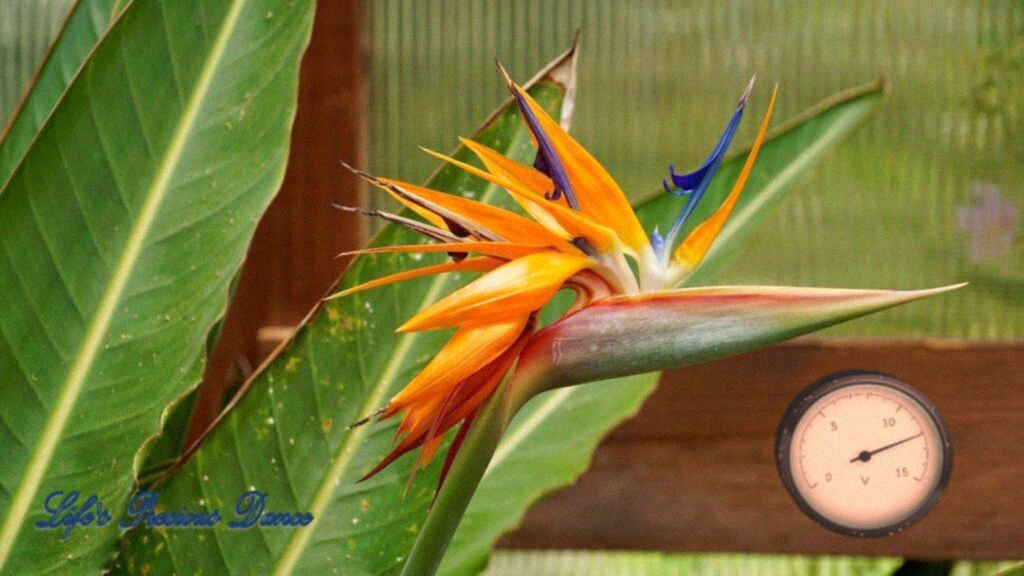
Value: 12 V
